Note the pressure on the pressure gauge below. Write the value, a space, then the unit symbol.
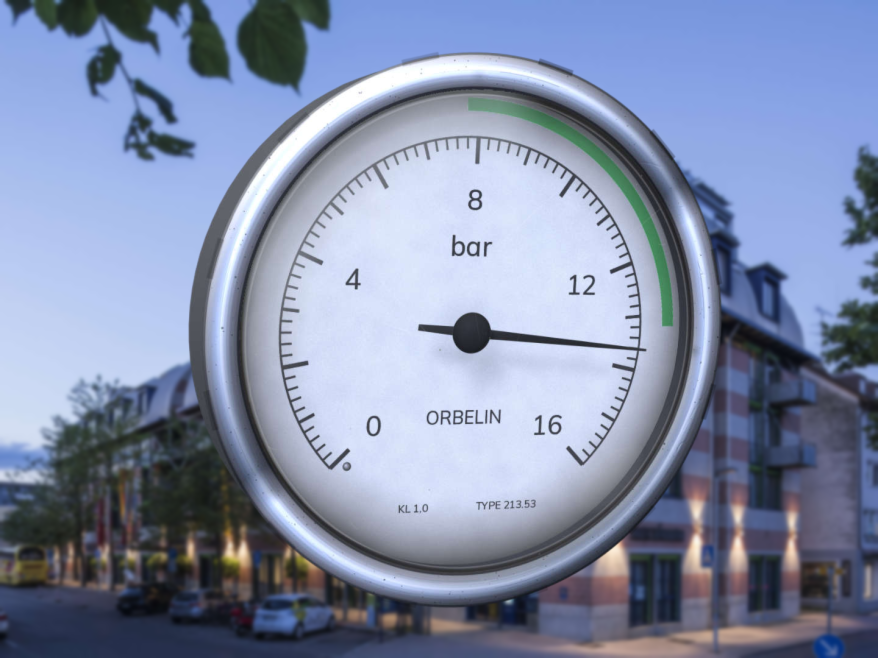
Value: 13.6 bar
